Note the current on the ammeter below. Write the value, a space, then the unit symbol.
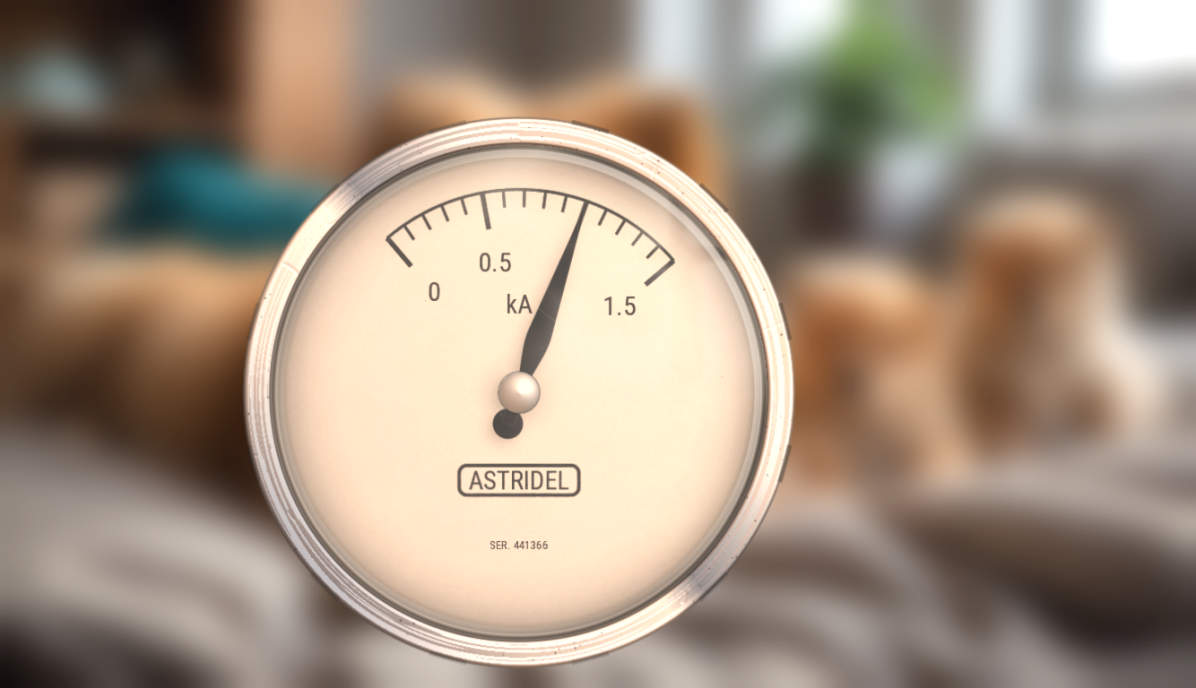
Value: 1 kA
